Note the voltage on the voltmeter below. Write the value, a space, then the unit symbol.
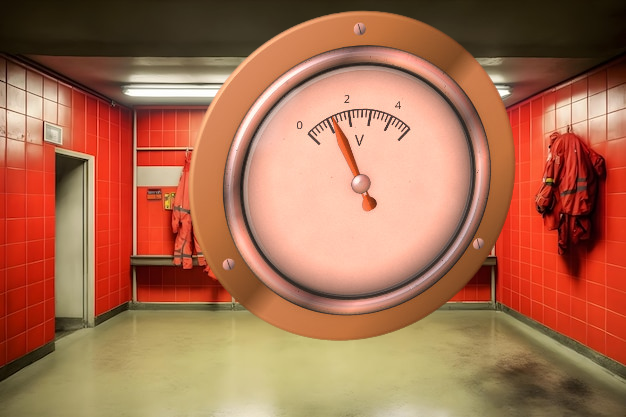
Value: 1.2 V
